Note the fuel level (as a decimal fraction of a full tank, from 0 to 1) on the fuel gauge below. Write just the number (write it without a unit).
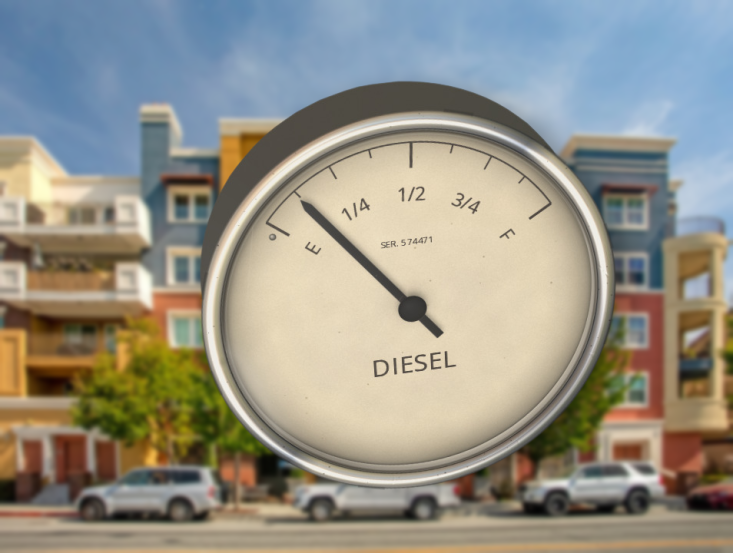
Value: 0.125
